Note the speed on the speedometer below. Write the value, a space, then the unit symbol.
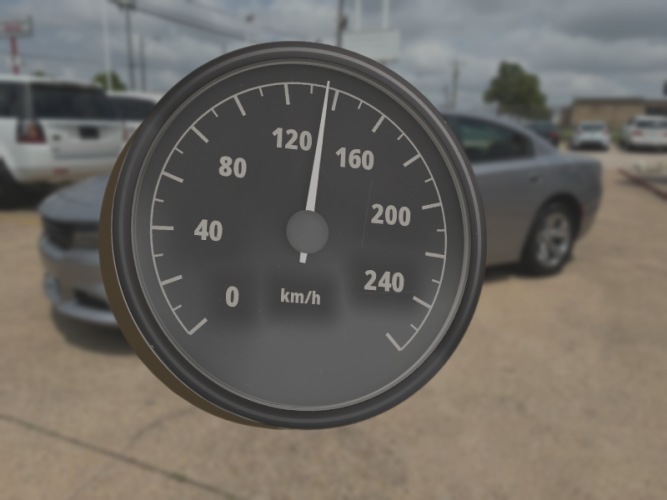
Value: 135 km/h
